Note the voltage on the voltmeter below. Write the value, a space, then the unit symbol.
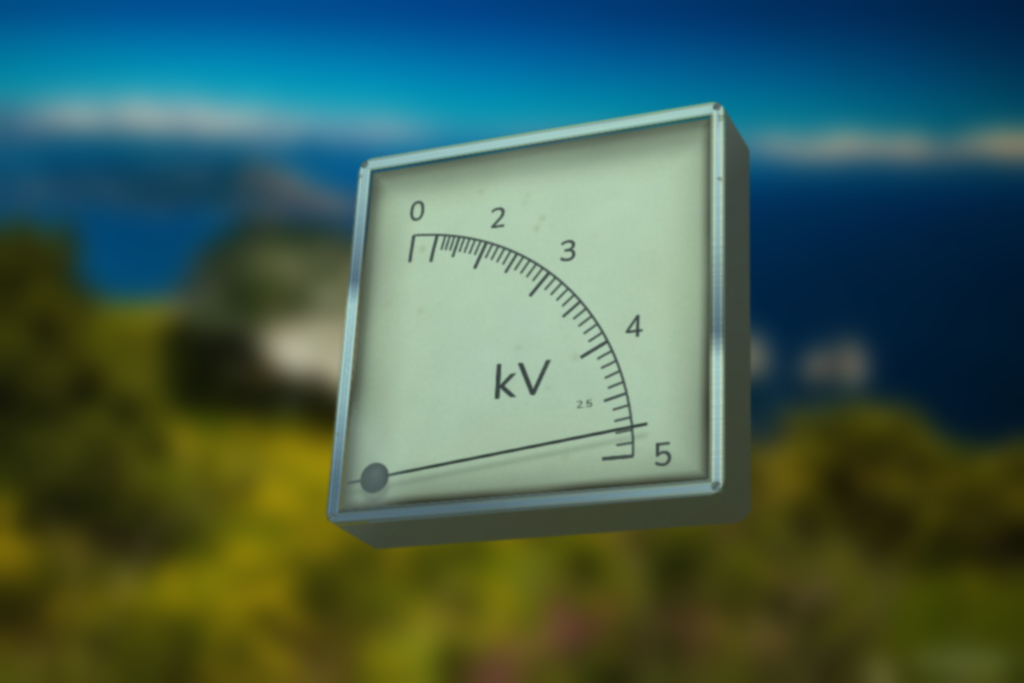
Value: 4.8 kV
